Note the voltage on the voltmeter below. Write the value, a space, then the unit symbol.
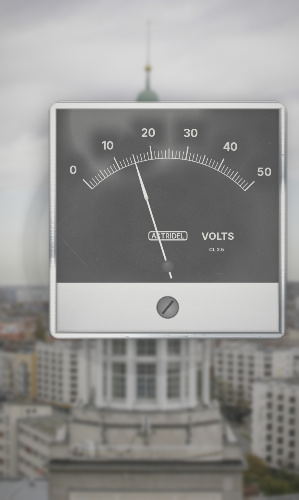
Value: 15 V
